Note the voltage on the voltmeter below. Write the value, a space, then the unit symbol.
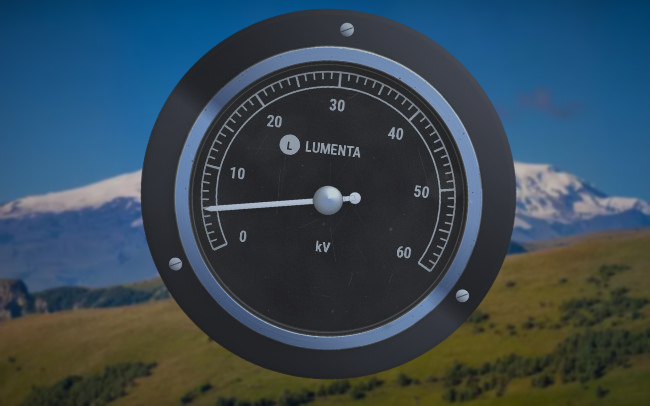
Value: 5 kV
